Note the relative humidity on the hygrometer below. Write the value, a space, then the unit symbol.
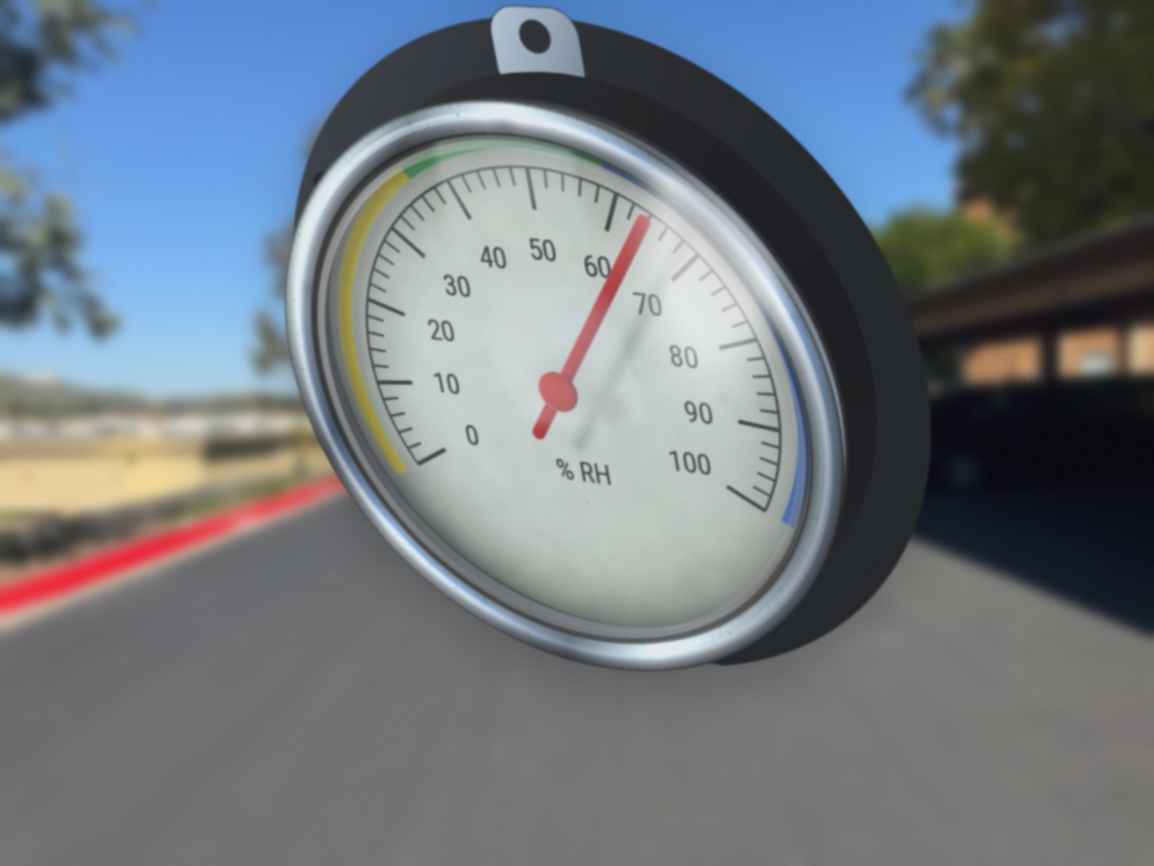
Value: 64 %
